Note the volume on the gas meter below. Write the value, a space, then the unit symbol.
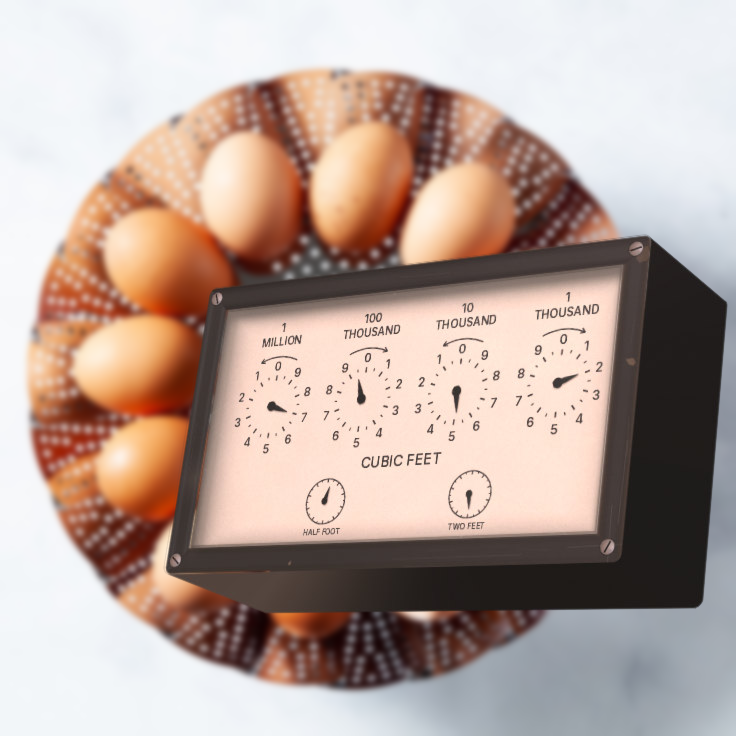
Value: 695200 ft³
